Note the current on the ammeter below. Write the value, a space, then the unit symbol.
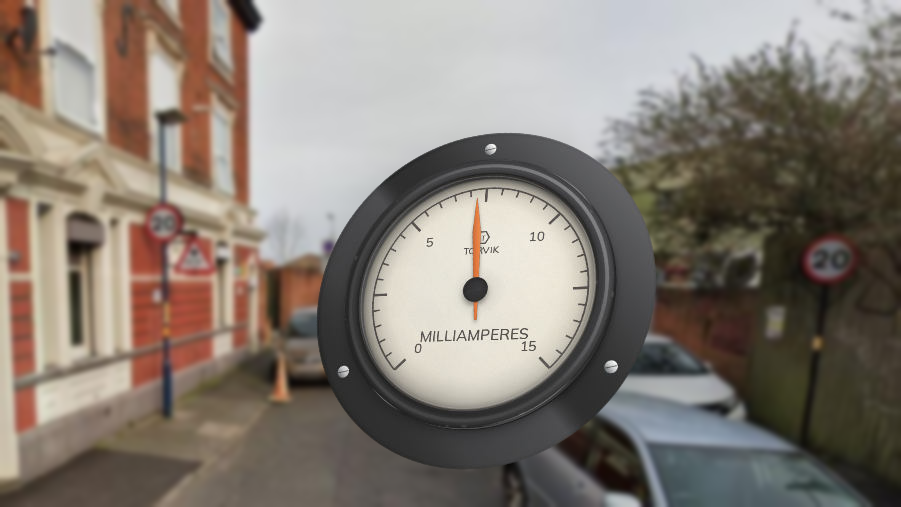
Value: 7.25 mA
